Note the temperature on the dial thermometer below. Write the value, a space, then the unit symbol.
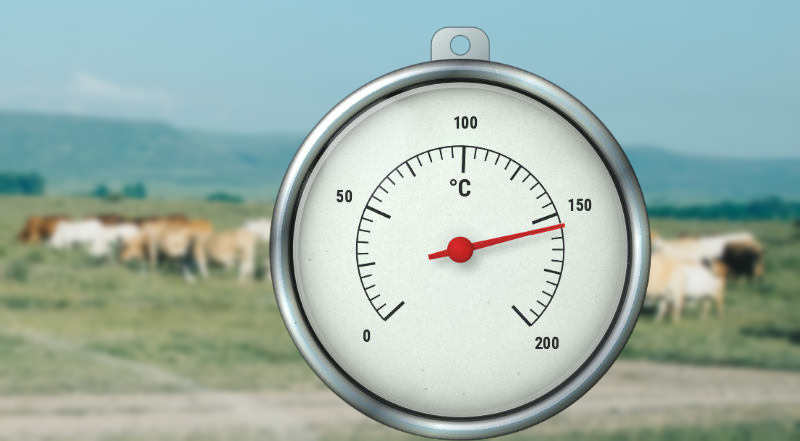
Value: 155 °C
